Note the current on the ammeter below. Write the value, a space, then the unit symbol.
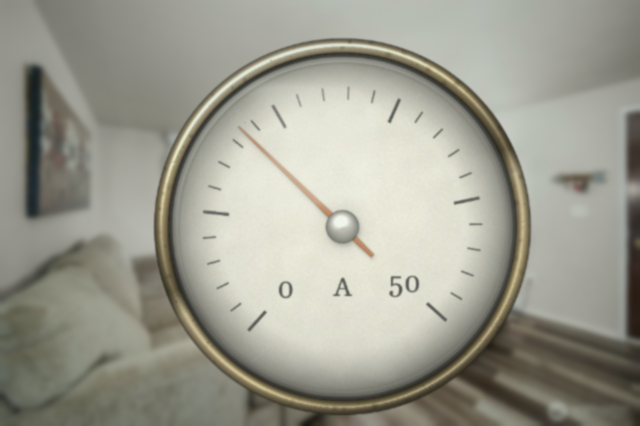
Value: 17 A
